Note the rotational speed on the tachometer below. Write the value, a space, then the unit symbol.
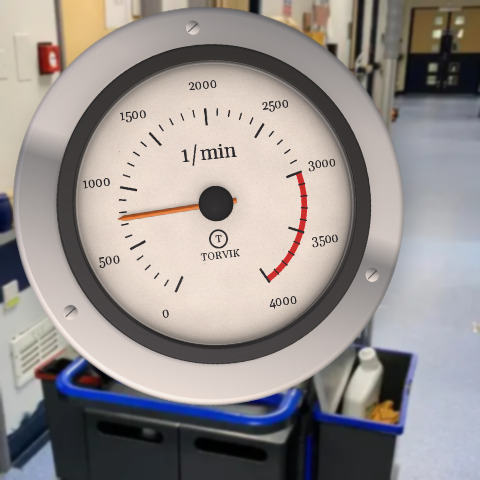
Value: 750 rpm
